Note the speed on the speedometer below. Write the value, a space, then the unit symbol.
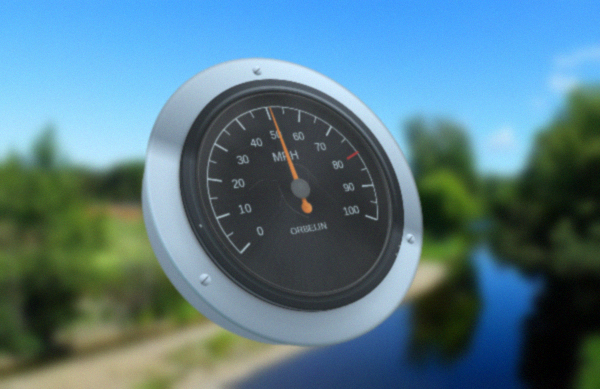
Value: 50 mph
